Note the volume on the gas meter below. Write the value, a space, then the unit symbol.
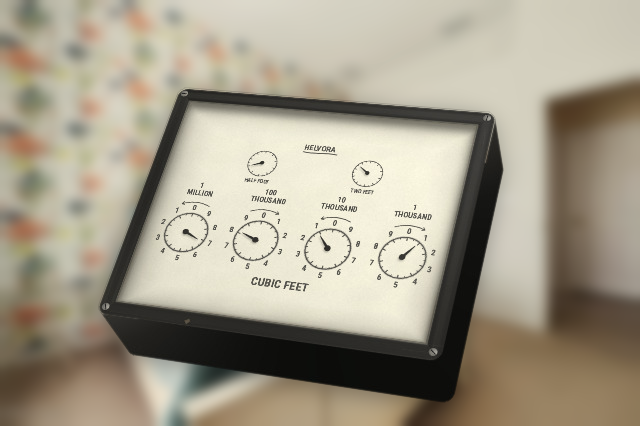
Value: 681100 ft³
